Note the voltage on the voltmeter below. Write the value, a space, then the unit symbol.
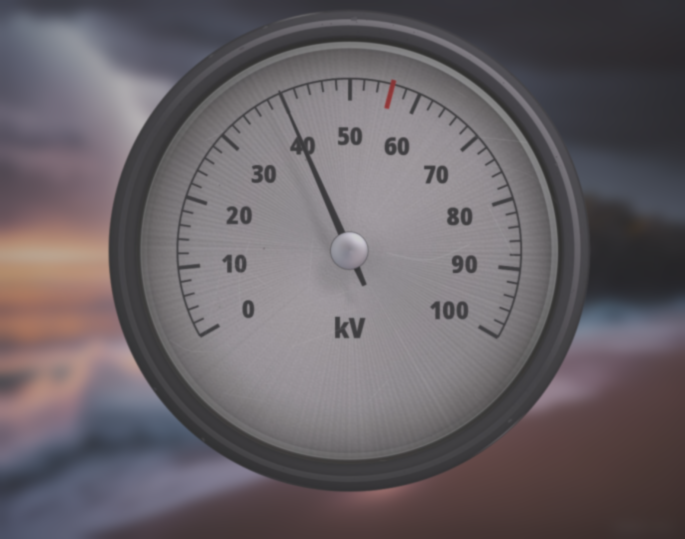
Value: 40 kV
